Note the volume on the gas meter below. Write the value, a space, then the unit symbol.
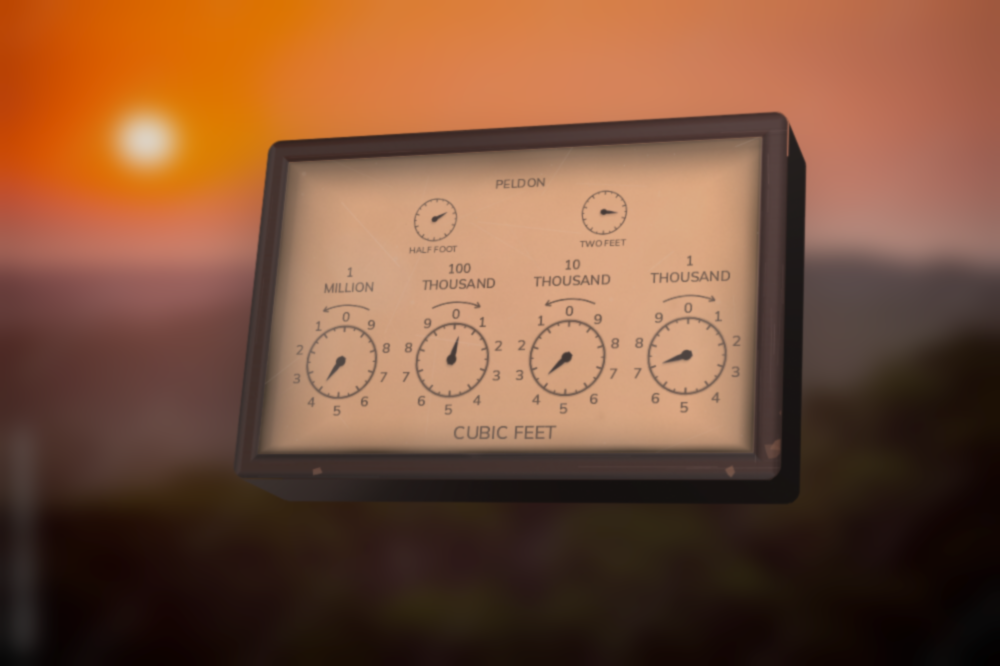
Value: 403700 ft³
